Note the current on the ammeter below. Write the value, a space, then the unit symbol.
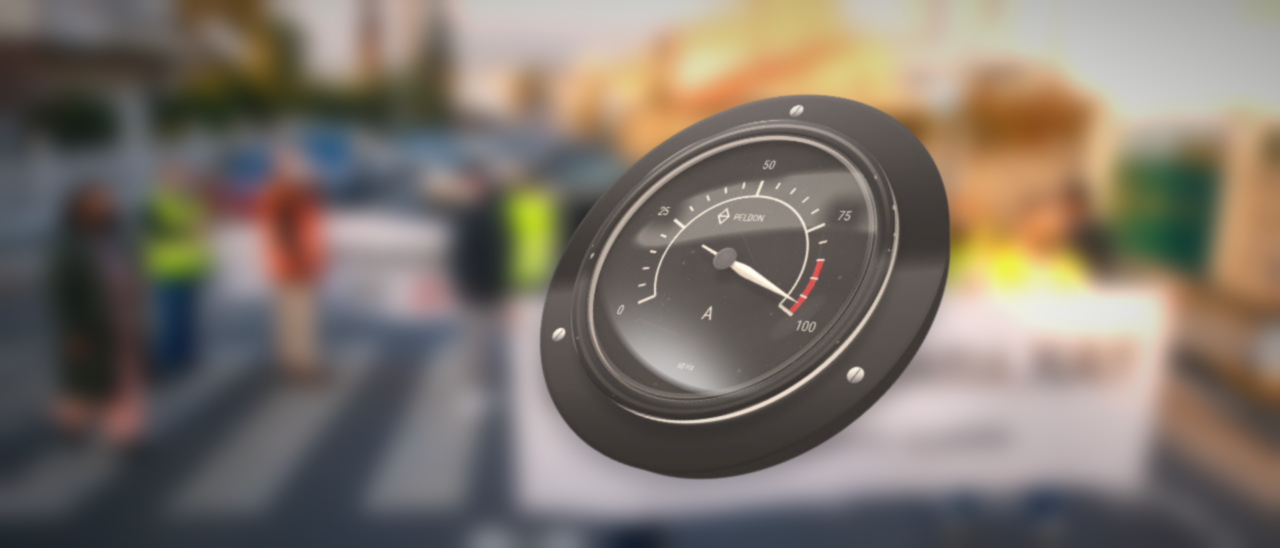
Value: 97.5 A
